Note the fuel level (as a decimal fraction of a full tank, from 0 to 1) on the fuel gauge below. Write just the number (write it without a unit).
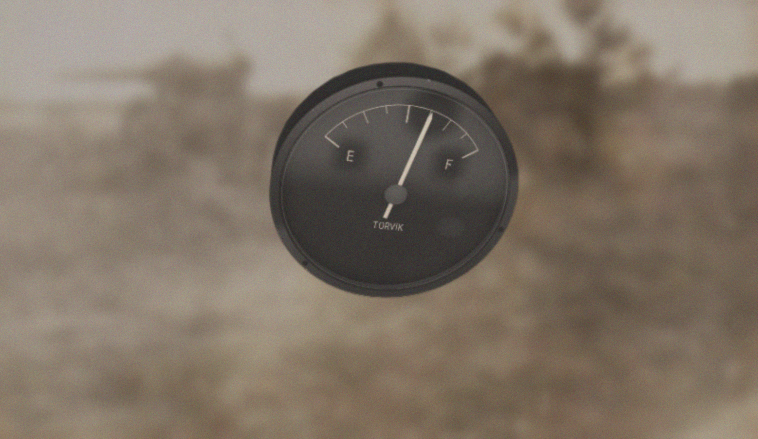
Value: 0.625
